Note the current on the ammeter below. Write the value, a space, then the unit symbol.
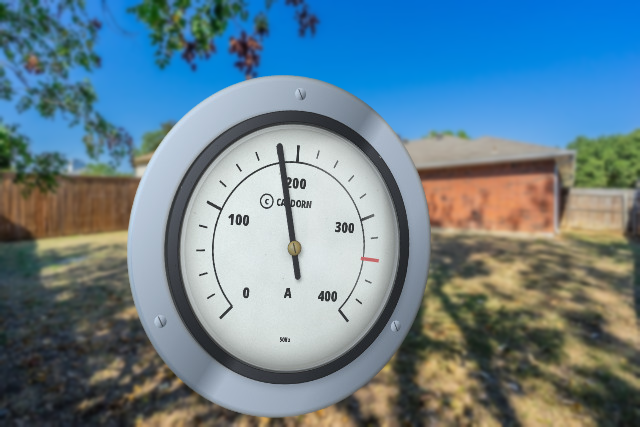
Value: 180 A
